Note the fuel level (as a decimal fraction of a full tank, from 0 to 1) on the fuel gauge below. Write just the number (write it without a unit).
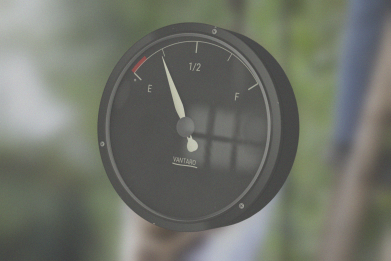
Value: 0.25
